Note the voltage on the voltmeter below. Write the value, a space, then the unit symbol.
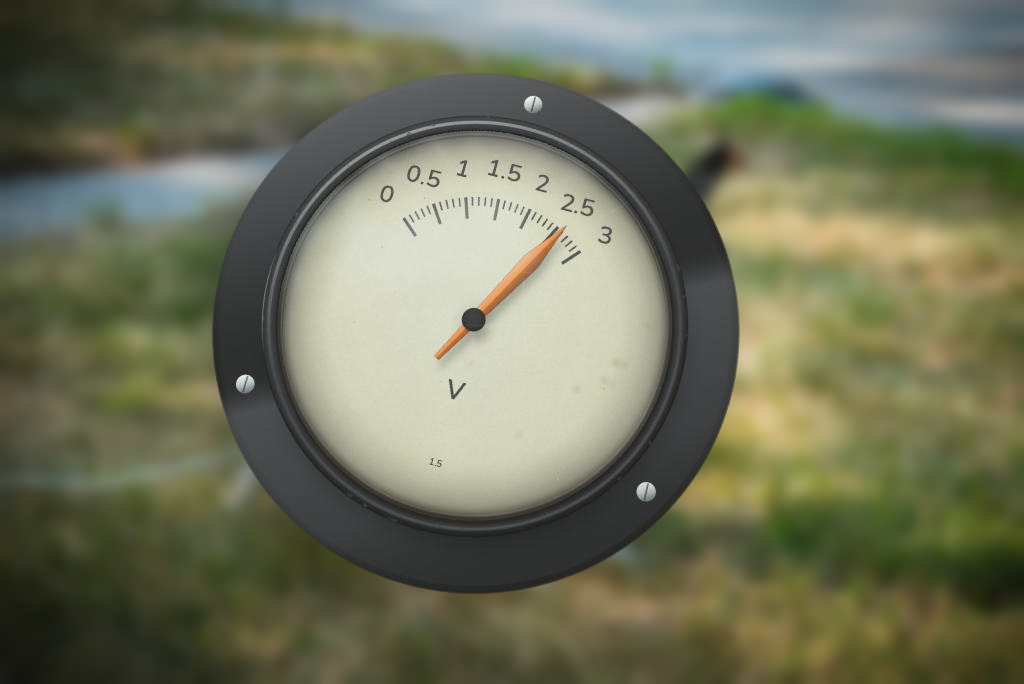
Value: 2.6 V
